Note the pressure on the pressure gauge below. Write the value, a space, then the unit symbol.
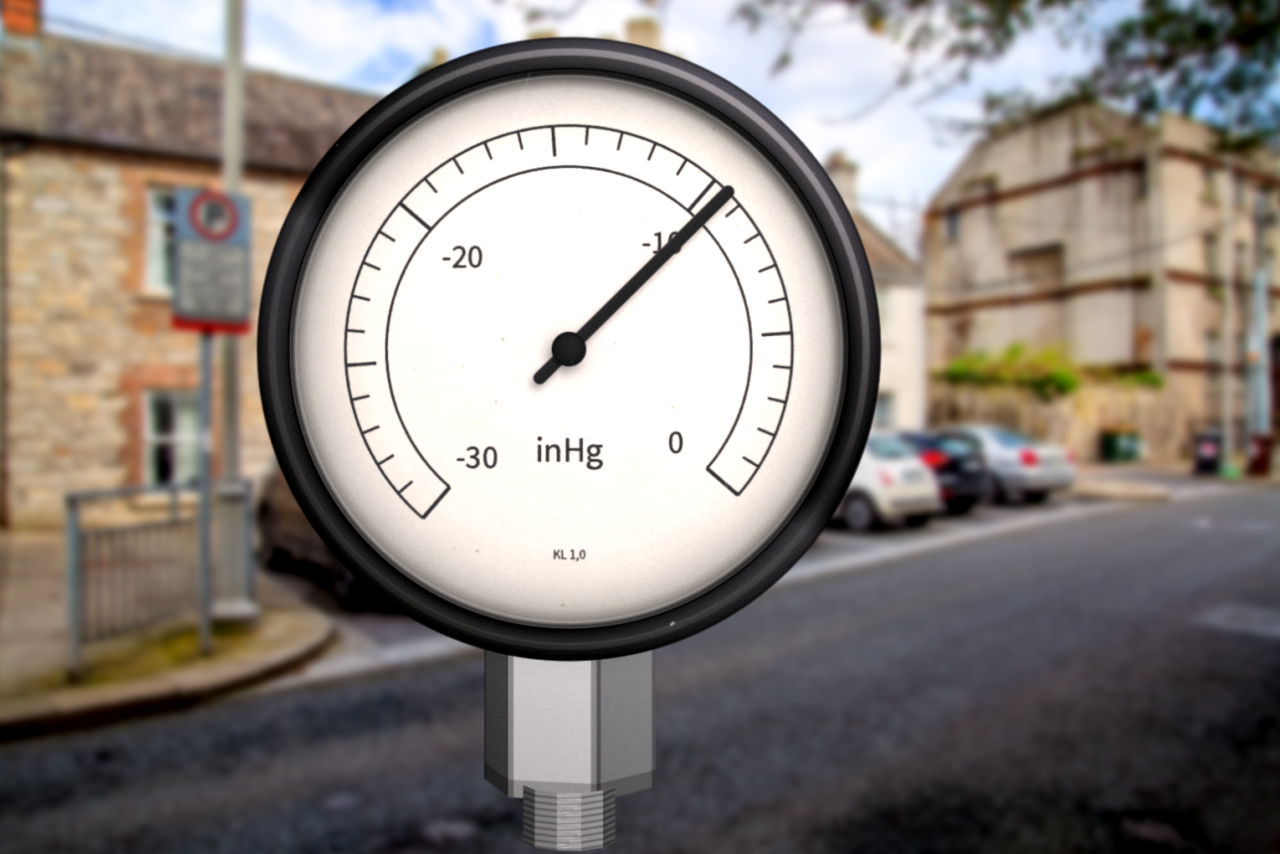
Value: -9.5 inHg
